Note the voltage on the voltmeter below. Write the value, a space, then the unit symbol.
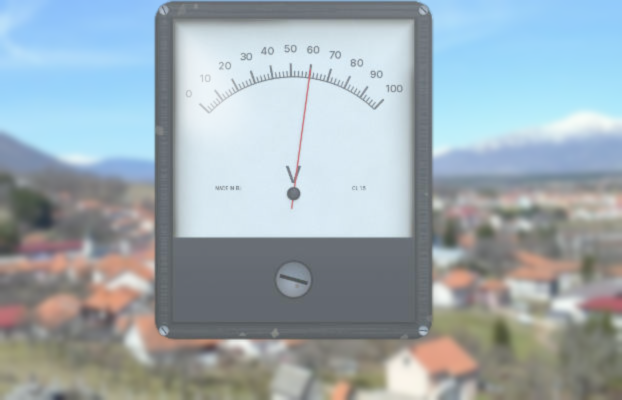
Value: 60 V
